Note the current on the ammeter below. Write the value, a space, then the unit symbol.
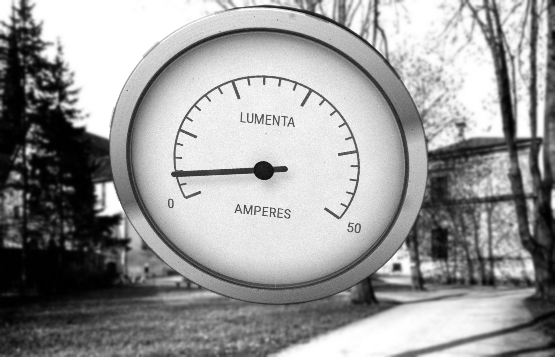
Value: 4 A
